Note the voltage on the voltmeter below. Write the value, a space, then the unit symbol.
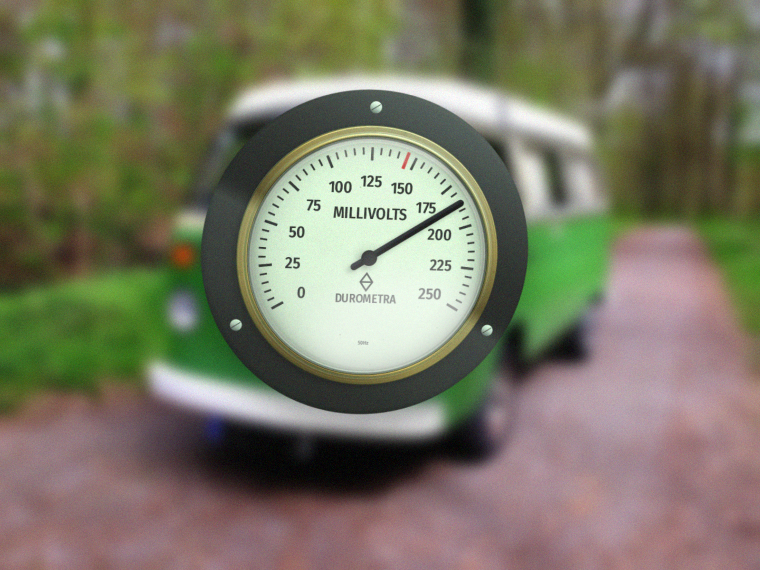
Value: 185 mV
